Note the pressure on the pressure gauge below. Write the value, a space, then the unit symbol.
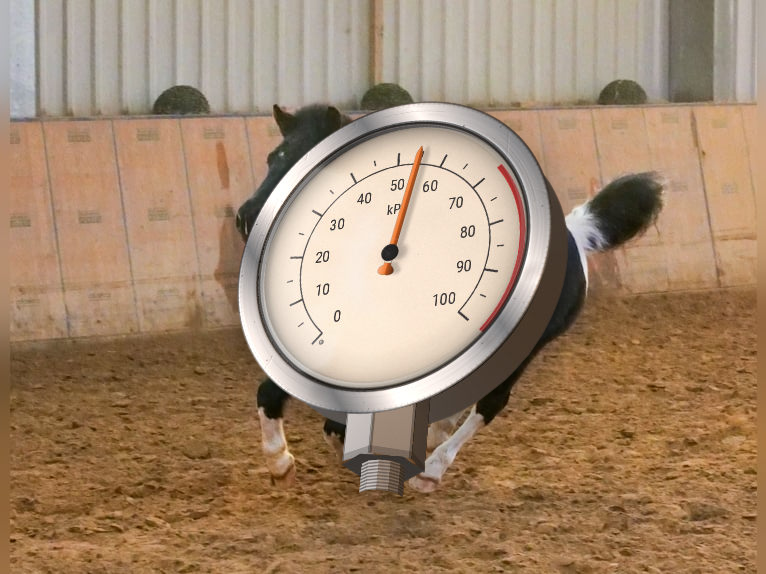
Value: 55 kPa
